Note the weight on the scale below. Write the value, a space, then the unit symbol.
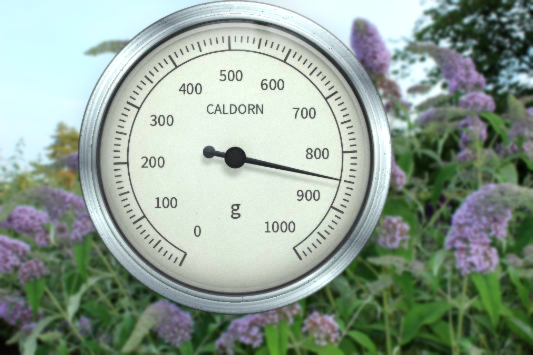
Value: 850 g
